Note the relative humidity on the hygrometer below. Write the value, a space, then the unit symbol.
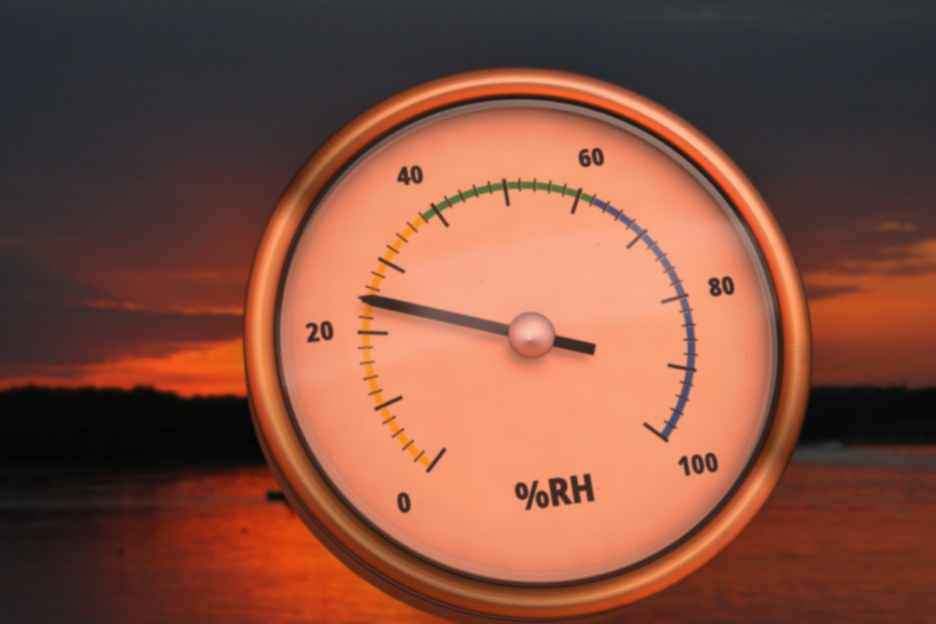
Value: 24 %
